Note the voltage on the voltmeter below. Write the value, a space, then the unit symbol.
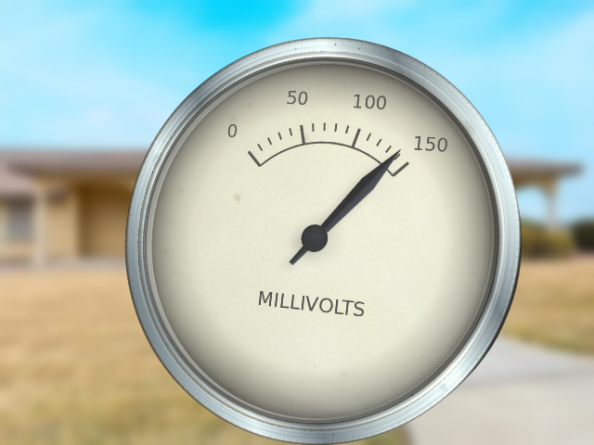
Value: 140 mV
